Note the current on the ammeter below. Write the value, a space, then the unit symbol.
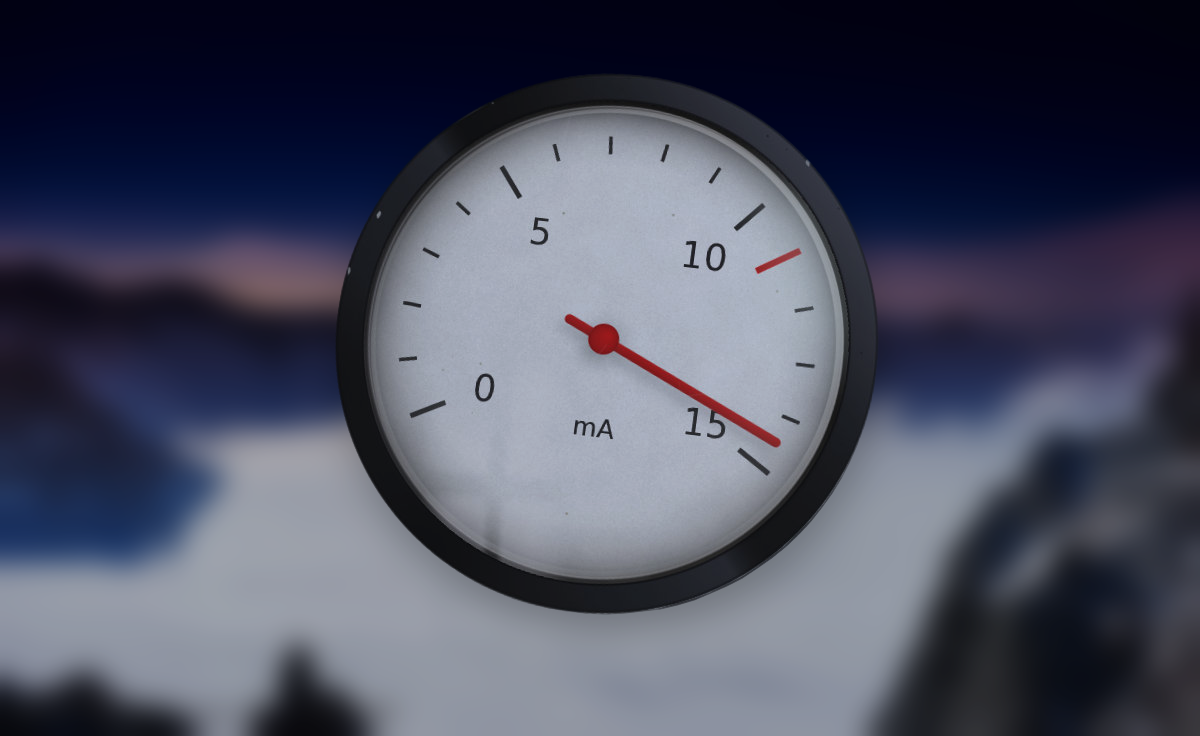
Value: 14.5 mA
